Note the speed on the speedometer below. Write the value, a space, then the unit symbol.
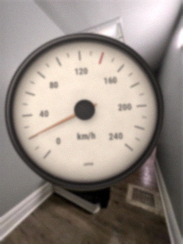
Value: 20 km/h
